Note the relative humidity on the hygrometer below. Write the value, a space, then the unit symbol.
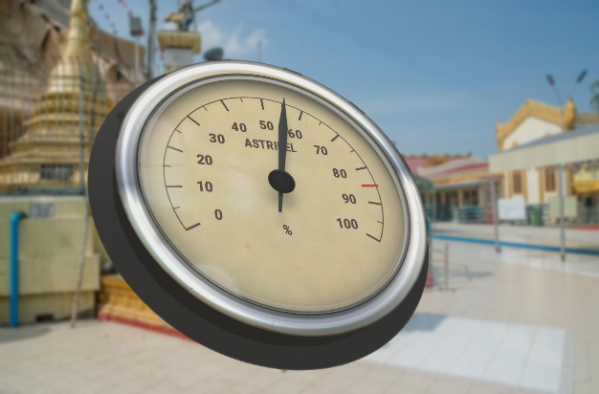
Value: 55 %
